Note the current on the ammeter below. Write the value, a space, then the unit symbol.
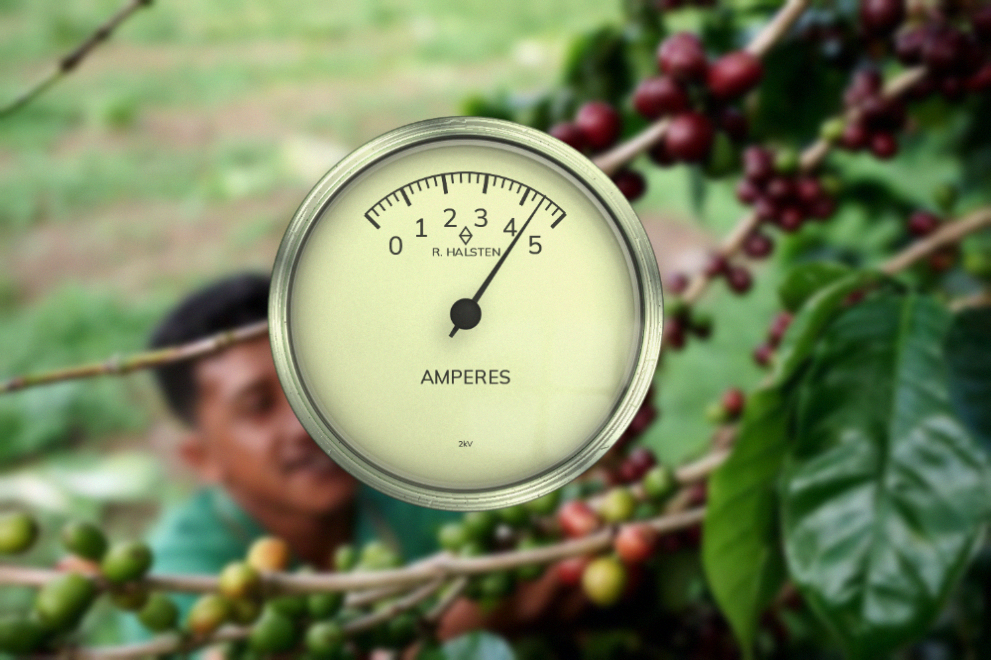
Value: 4.4 A
